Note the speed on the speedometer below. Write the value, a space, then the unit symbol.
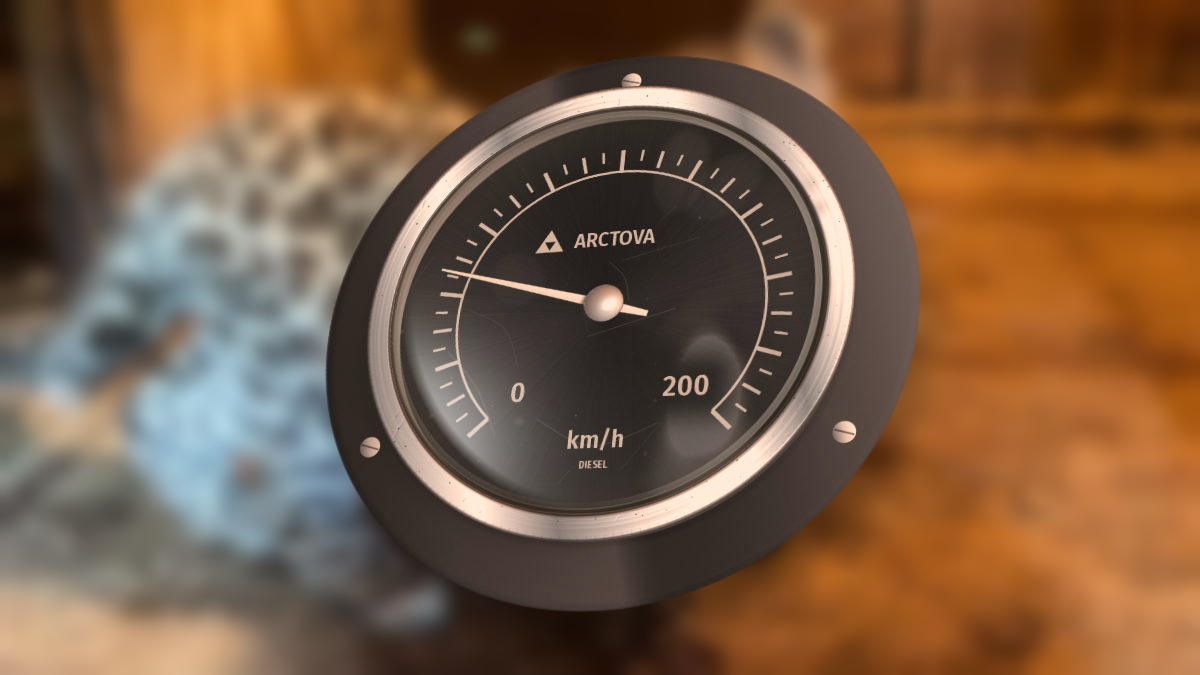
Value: 45 km/h
